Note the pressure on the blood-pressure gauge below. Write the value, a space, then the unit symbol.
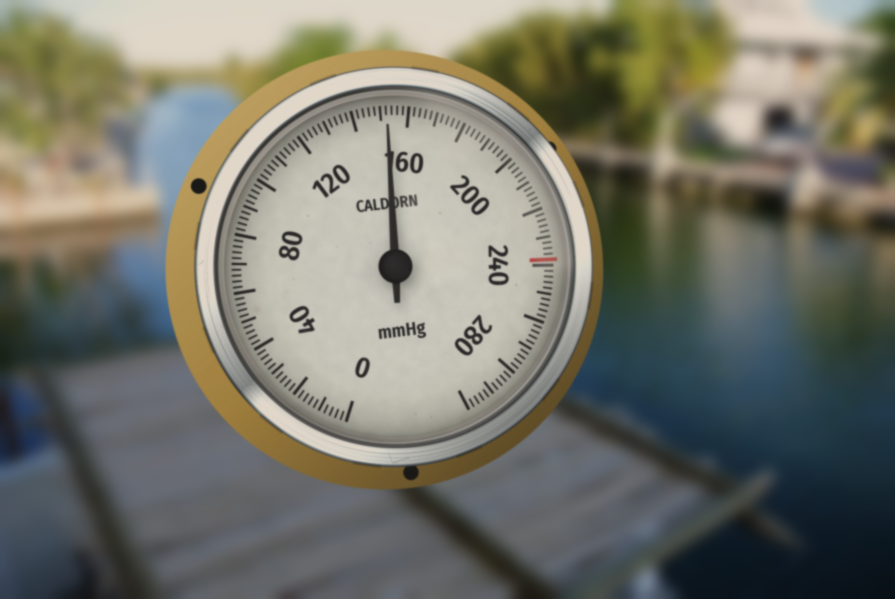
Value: 152 mmHg
